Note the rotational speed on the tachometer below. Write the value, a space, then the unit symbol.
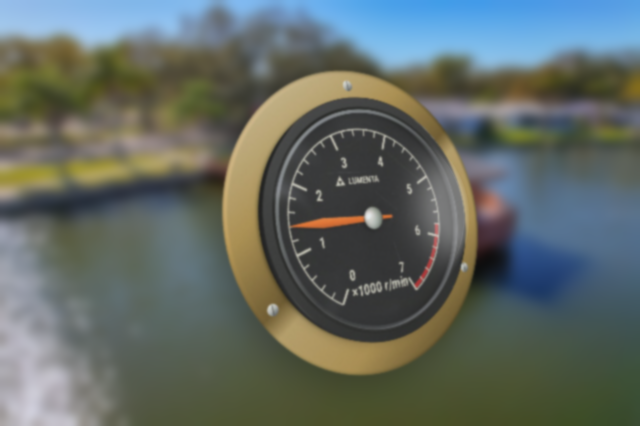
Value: 1400 rpm
